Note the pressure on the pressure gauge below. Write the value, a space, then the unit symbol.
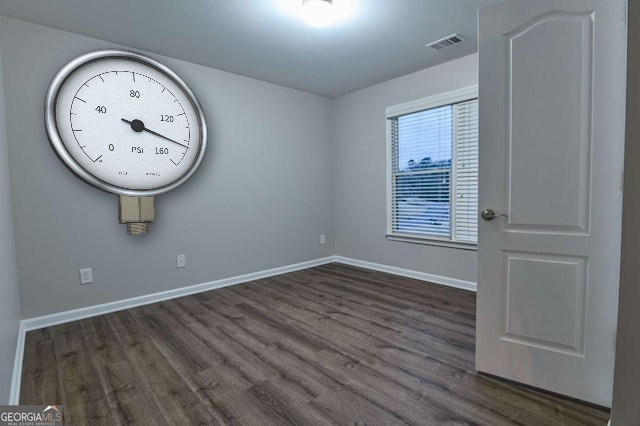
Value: 145 psi
